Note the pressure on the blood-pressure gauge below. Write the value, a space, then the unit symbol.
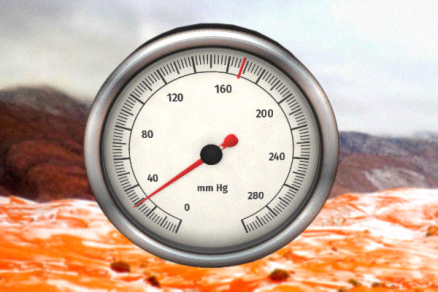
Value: 30 mmHg
